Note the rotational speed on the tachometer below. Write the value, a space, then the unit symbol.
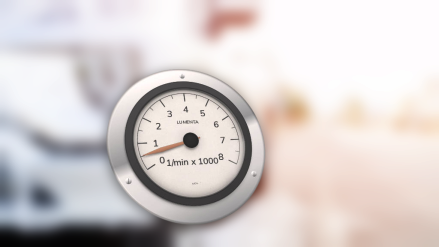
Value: 500 rpm
